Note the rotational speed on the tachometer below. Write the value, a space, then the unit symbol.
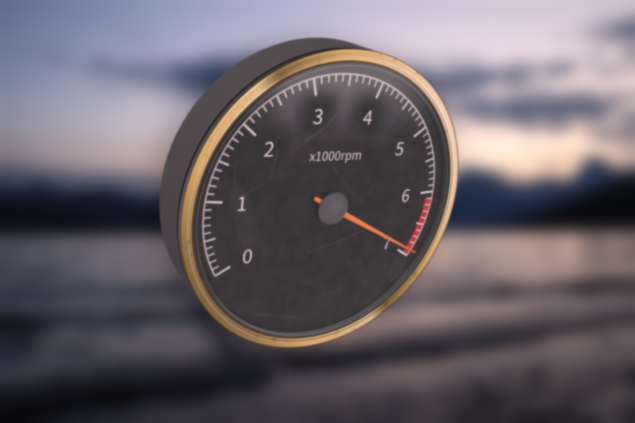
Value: 6900 rpm
